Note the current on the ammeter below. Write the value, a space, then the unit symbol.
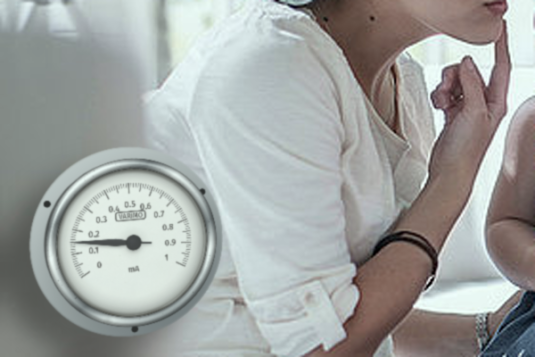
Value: 0.15 mA
